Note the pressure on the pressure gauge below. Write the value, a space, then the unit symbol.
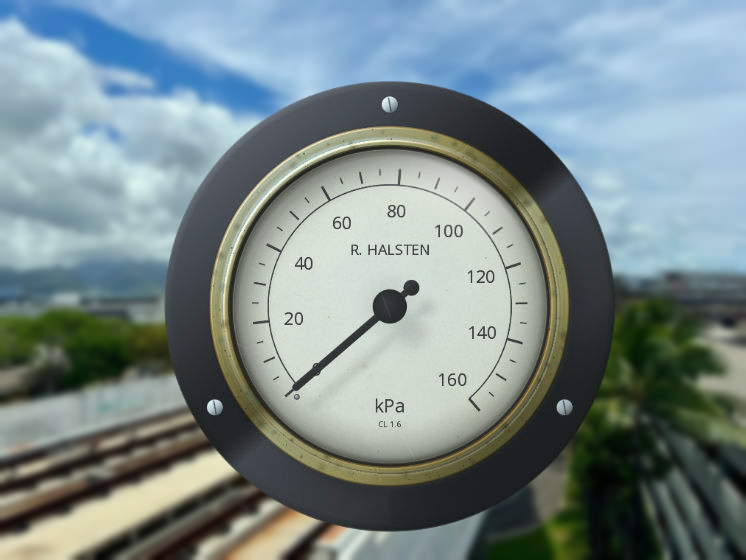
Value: 0 kPa
